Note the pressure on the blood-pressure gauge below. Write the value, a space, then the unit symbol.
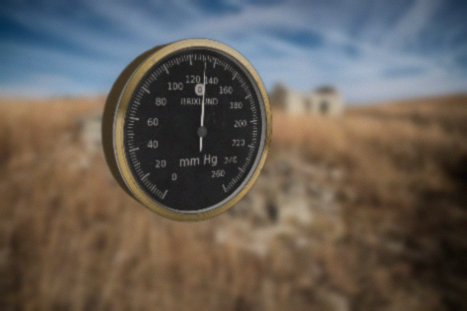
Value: 130 mmHg
